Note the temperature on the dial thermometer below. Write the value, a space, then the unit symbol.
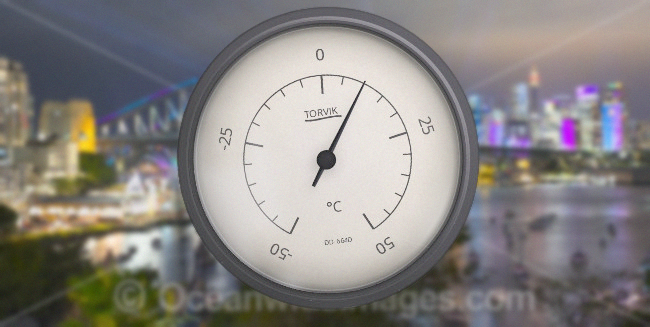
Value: 10 °C
